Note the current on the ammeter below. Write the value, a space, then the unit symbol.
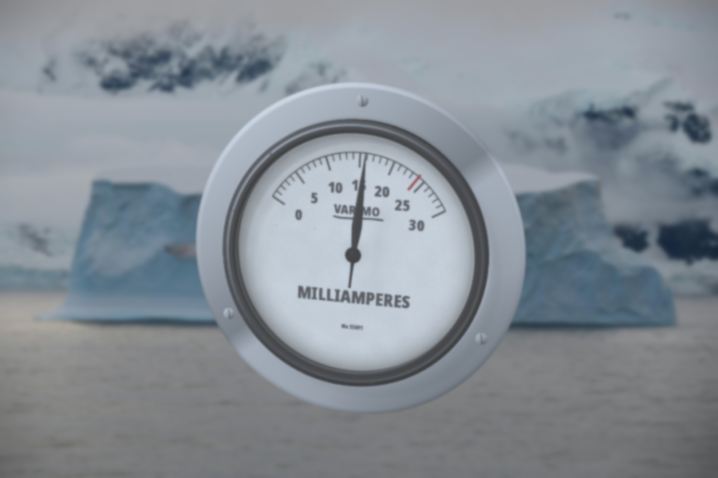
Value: 16 mA
